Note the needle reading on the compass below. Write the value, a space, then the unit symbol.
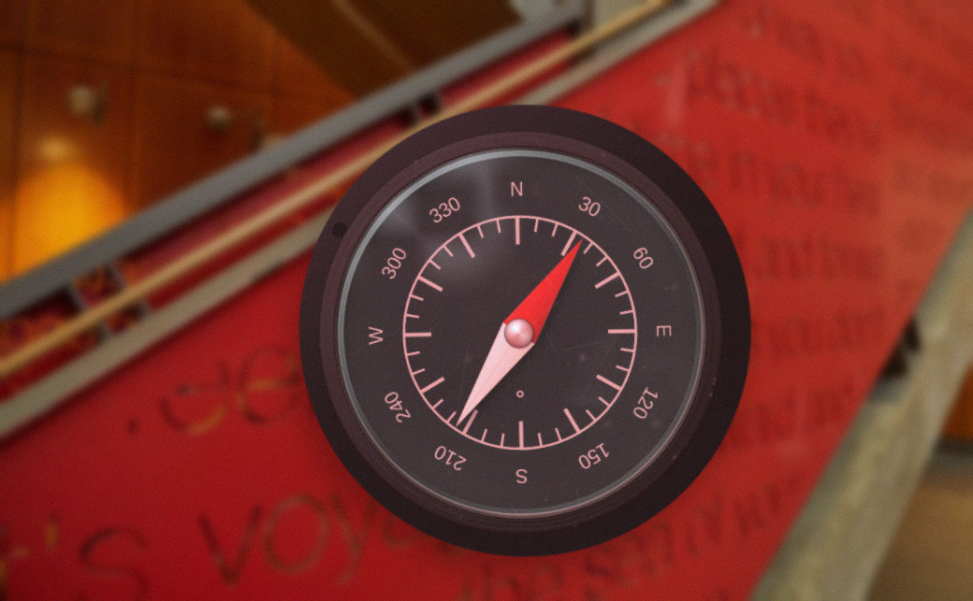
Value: 35 °
